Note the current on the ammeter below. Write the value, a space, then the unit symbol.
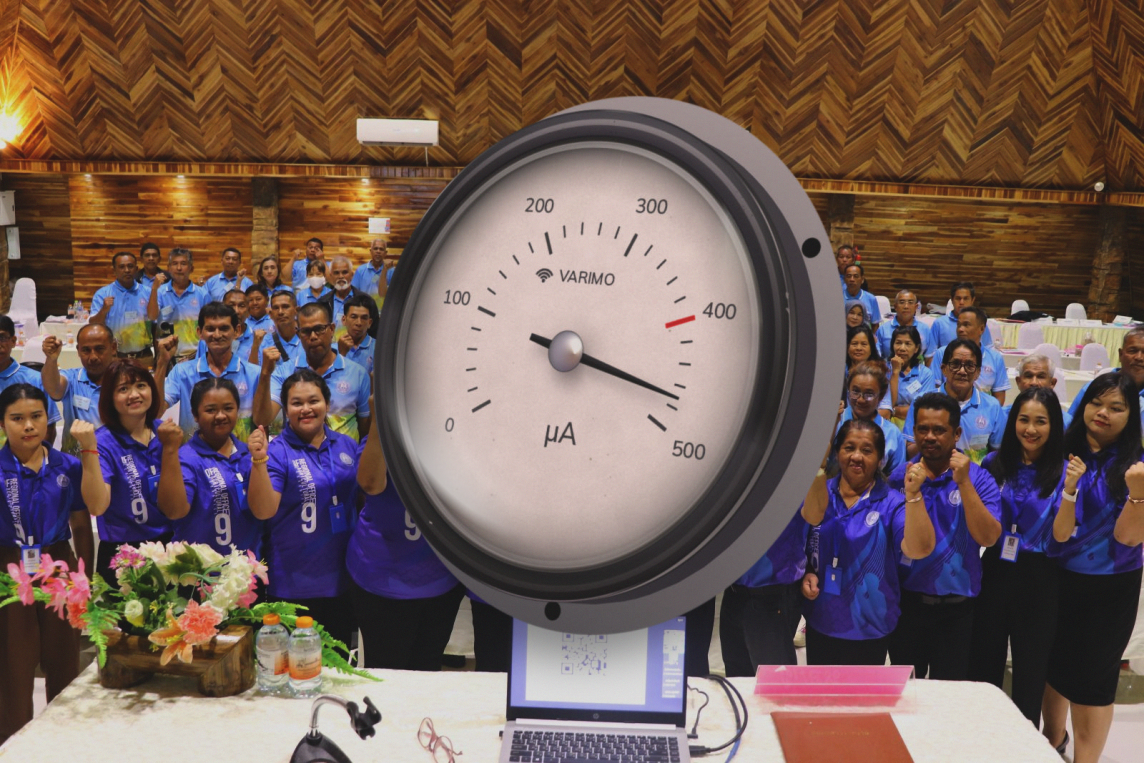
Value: 470 µA
